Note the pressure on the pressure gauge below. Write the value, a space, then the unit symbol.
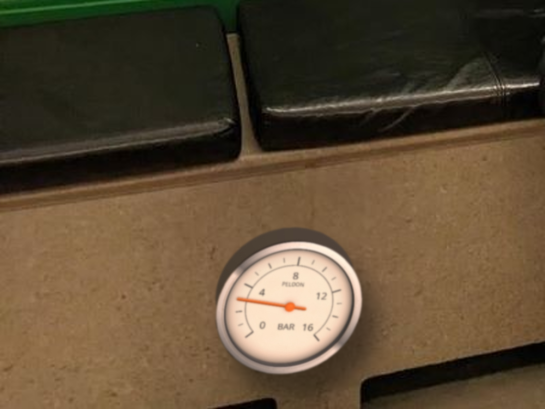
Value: 3 bar
